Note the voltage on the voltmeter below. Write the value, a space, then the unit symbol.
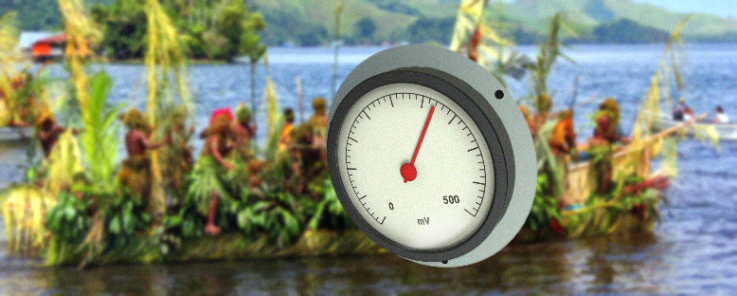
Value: 320 mV
